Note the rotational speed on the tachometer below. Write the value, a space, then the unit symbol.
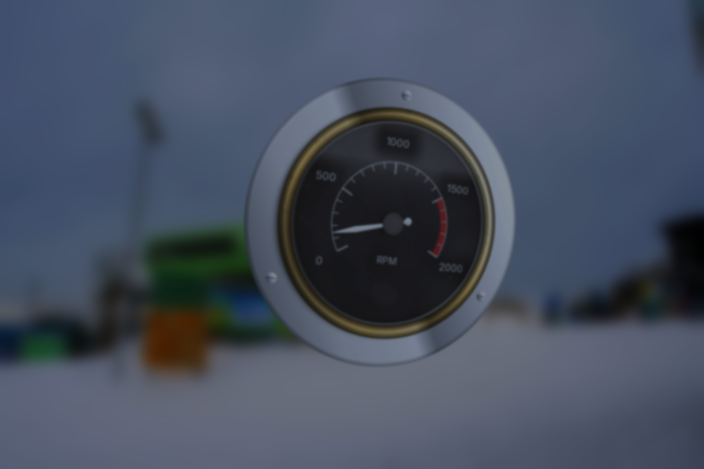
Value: 150 rpm
